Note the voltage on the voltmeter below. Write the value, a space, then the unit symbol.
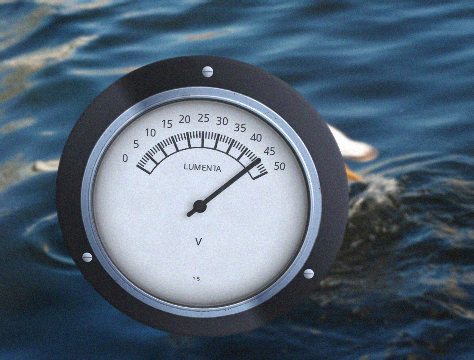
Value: 45 V
